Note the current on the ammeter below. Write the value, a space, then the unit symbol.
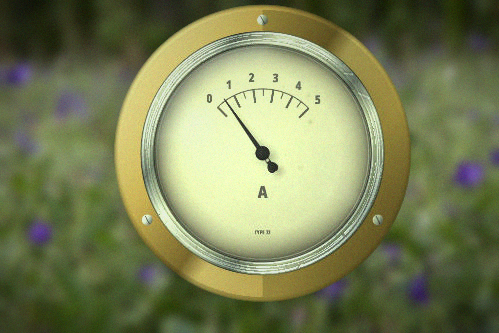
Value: 0.5 A
